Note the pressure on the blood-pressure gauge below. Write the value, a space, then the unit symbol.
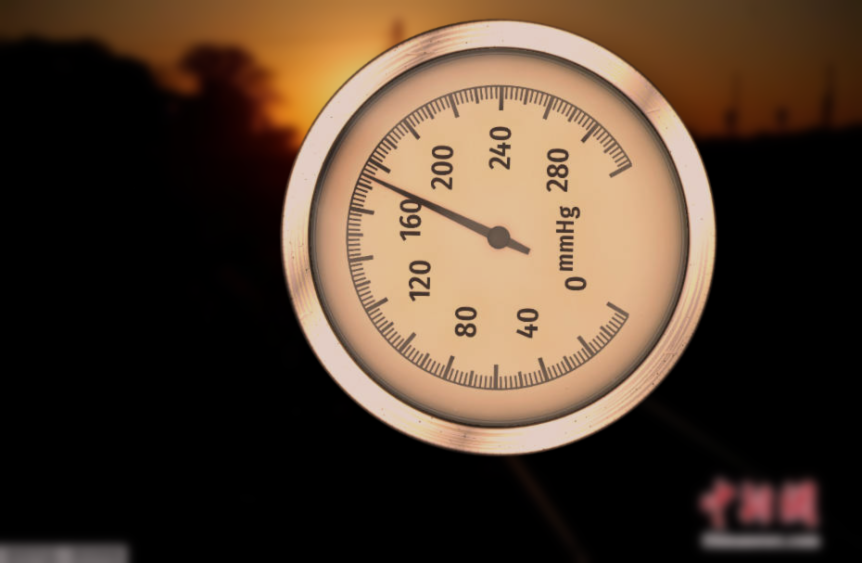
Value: 174 mmHg
